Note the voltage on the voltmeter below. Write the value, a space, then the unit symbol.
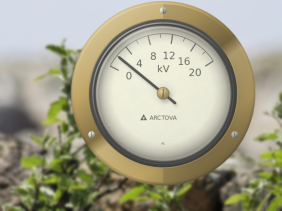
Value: 2 kV
